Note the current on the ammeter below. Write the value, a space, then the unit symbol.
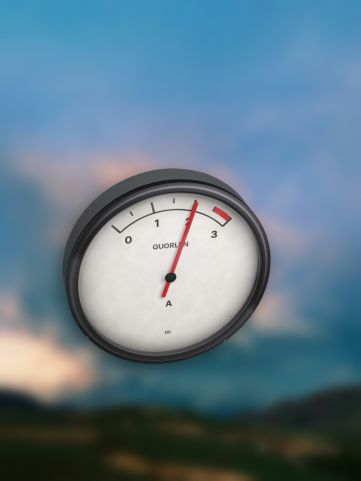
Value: 2 A
